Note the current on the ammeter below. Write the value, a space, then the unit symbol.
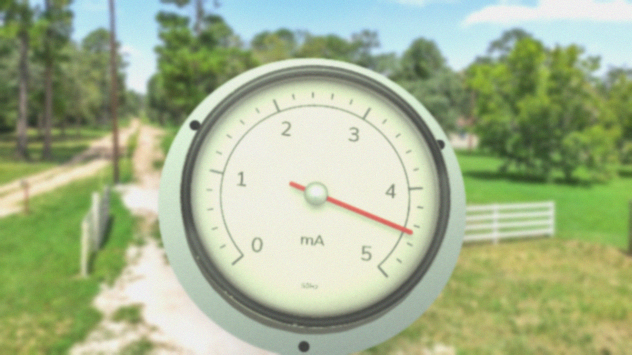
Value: 4.5 mA
